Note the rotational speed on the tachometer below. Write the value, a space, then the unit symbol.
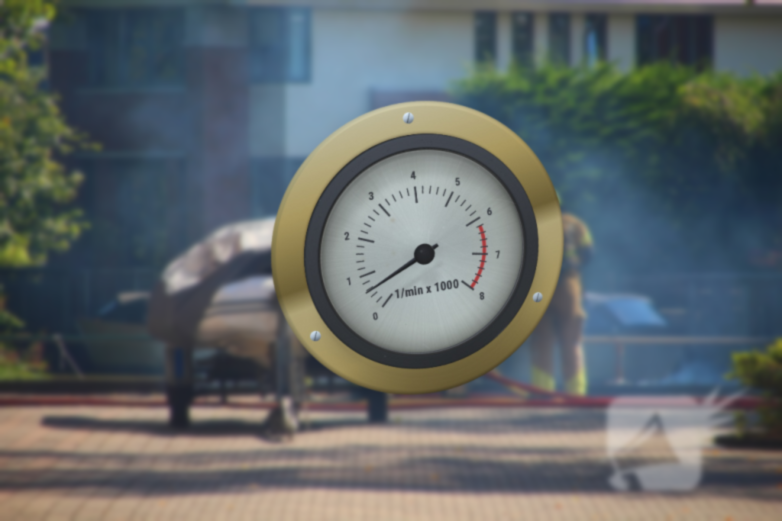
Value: 600 rpm
